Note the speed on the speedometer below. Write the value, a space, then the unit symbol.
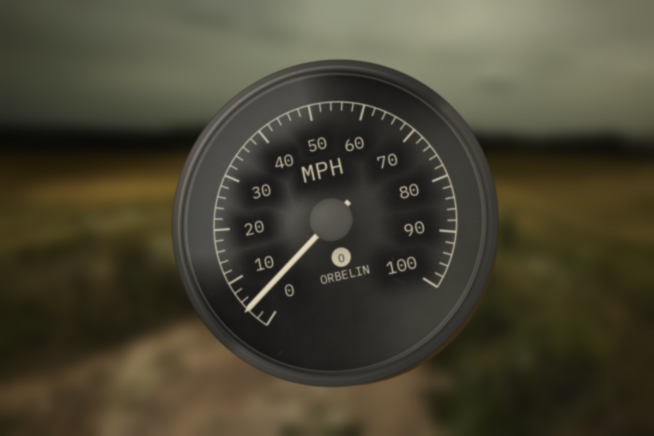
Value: 4 mph
